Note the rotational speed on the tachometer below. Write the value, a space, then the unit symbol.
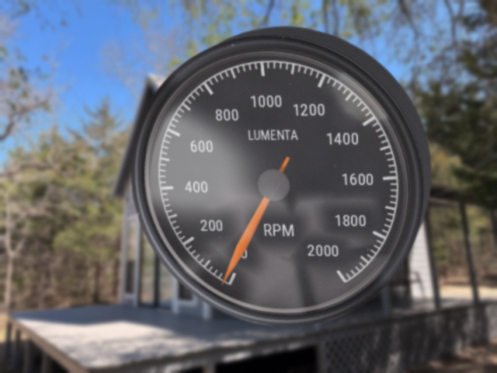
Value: 20 rpm
